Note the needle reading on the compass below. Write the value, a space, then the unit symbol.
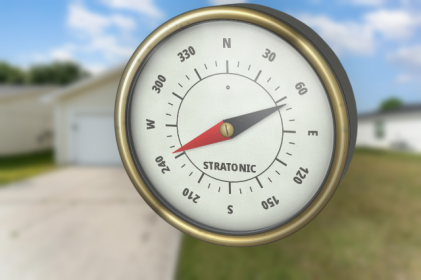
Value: 245 °
